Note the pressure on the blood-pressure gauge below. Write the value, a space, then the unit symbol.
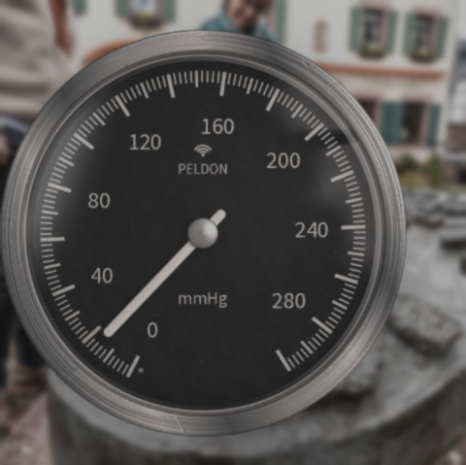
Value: 16 mmHg
